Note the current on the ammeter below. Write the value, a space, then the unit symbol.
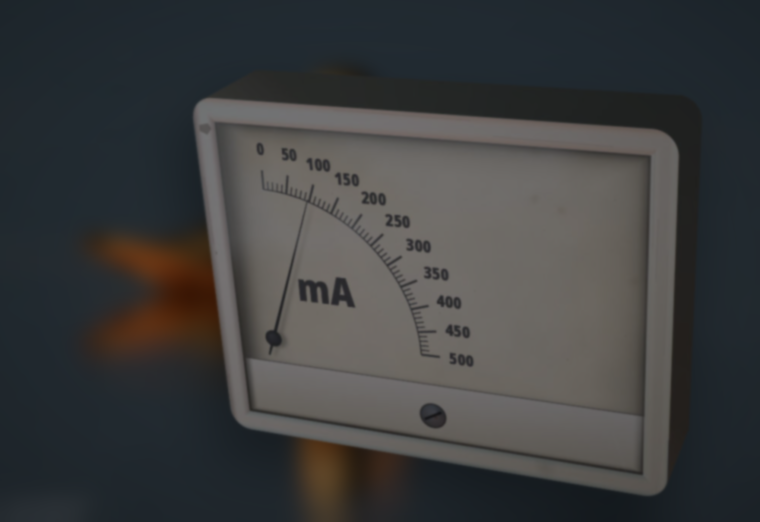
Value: 100 mA
